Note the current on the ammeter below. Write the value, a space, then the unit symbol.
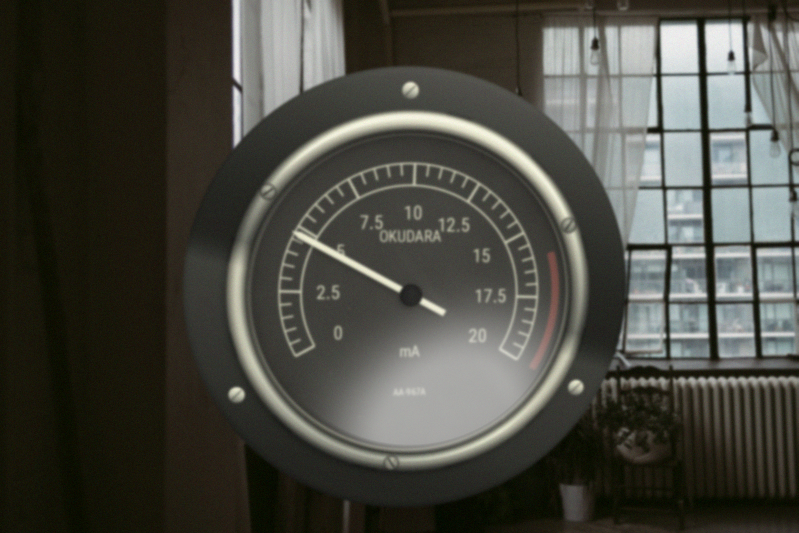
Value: 4.75 mA
